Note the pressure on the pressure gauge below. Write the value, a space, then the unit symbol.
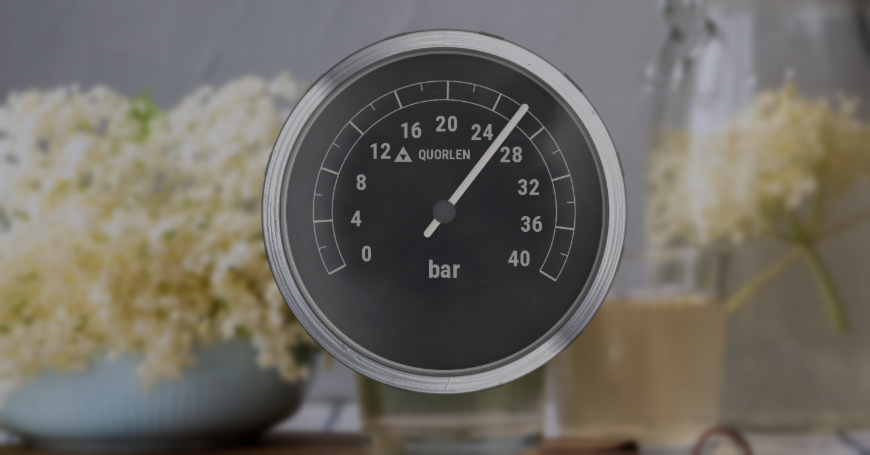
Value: 26 bar
